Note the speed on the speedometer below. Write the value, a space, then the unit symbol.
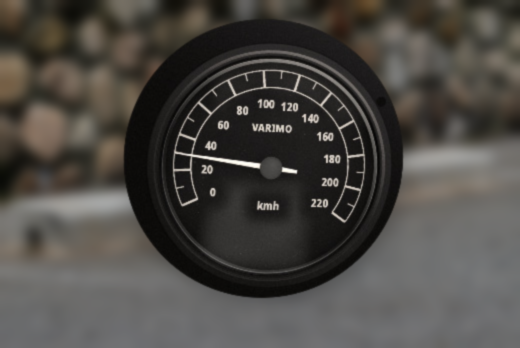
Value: 30 km/h
